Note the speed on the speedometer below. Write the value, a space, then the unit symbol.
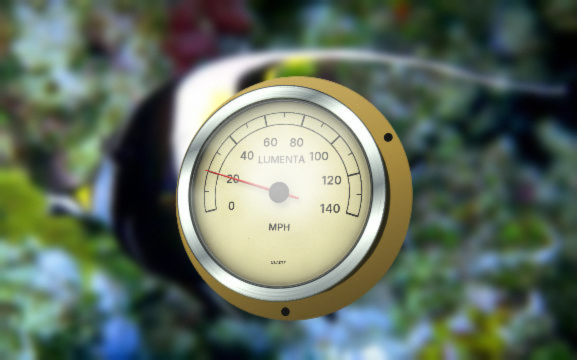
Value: 20 mph
